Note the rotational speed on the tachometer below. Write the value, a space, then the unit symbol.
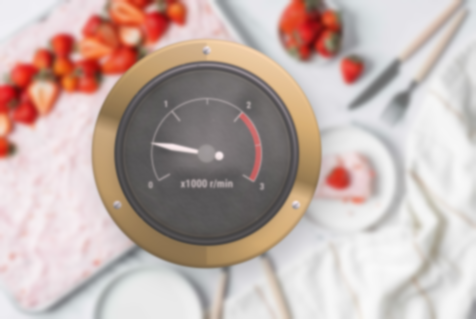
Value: 500 rpm
